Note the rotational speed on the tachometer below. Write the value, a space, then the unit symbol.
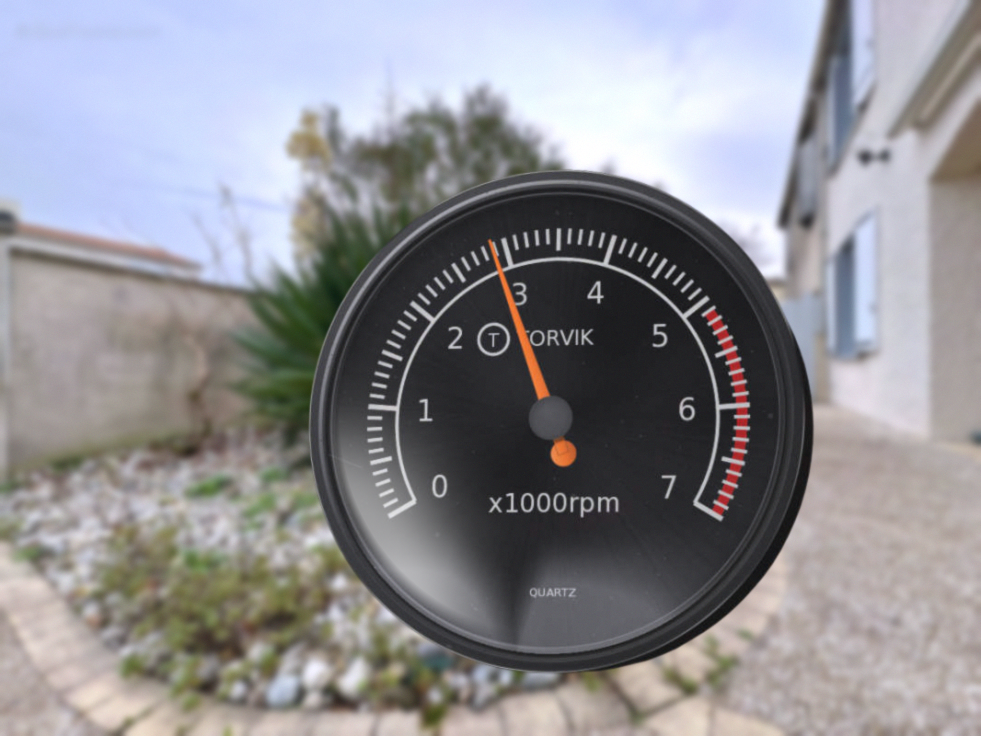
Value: 2900 rpm
